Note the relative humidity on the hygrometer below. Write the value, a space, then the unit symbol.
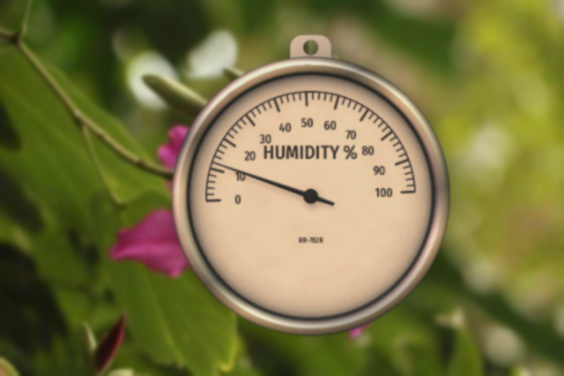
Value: 12 %
